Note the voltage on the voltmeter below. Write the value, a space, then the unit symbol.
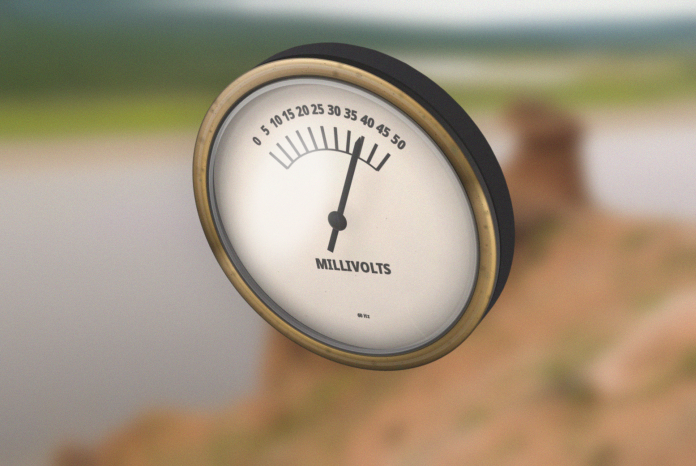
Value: 40 mV
